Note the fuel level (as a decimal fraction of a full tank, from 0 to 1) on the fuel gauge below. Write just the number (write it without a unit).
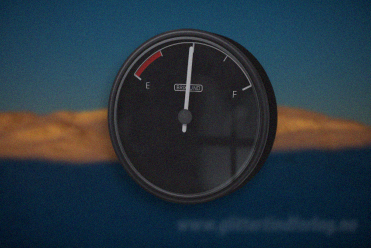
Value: 0.5
